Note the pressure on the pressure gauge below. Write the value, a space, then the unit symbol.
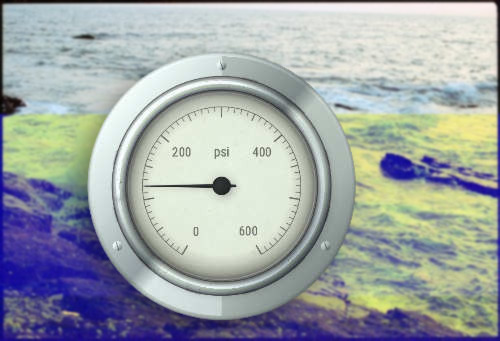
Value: 120 psi
